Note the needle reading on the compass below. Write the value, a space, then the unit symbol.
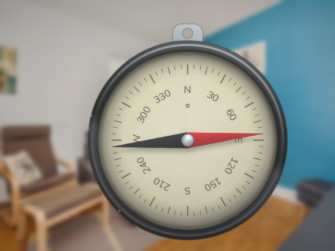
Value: 85 °
